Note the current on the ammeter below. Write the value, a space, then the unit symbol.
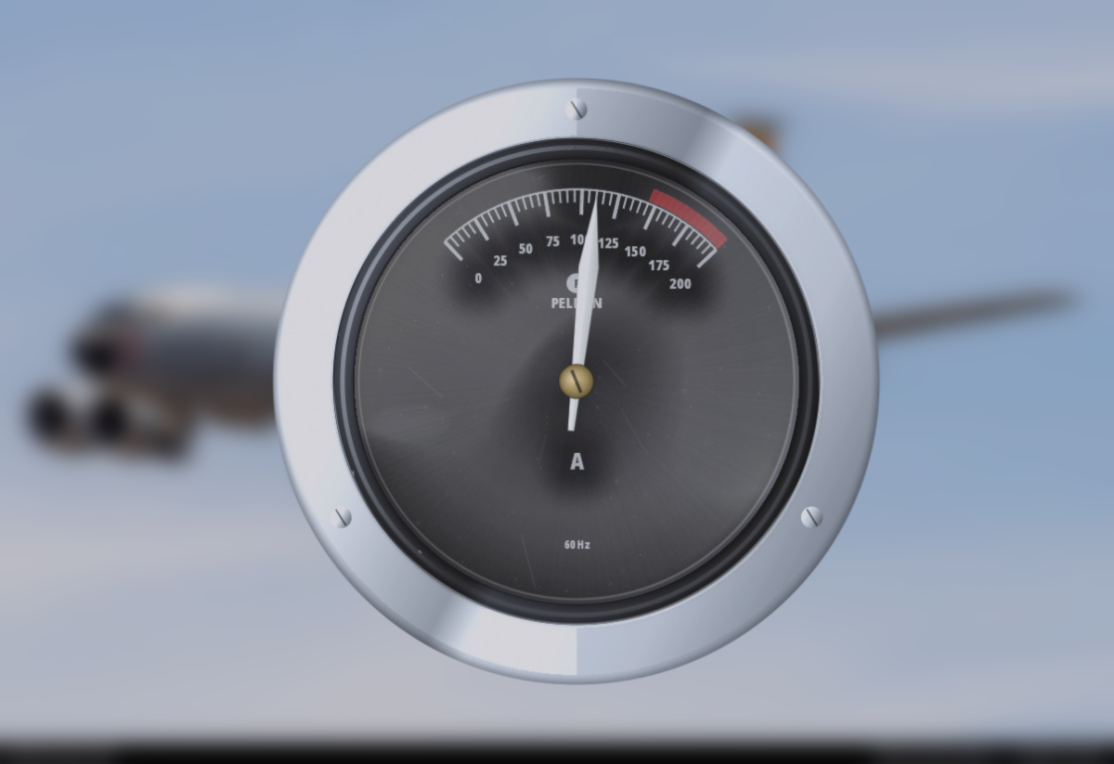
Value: 110 A
